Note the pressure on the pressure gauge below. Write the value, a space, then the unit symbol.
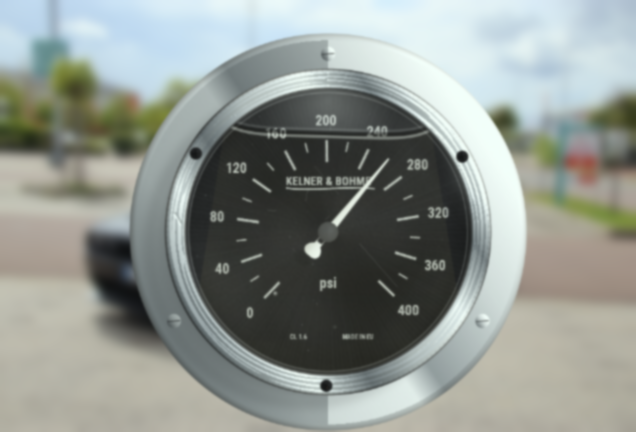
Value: 260 psi
